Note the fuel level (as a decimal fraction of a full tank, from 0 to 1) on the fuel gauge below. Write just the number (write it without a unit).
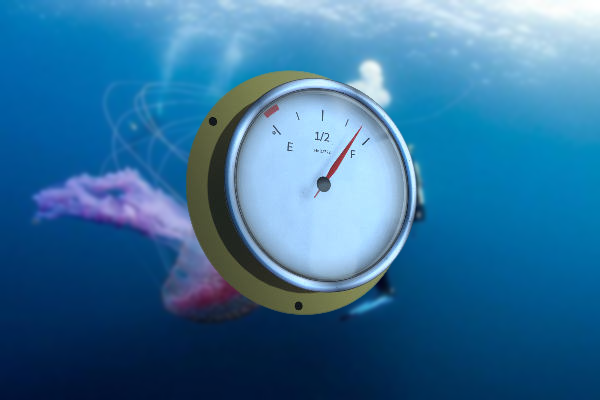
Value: 0.875
